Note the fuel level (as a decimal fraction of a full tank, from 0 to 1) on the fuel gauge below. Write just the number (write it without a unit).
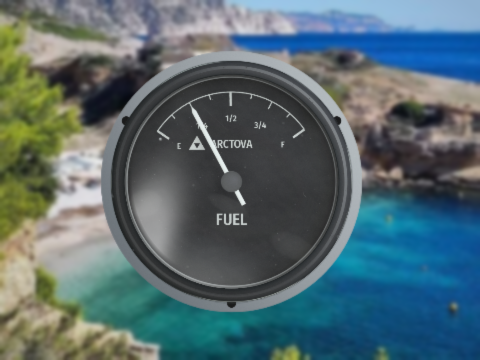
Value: 0.25
